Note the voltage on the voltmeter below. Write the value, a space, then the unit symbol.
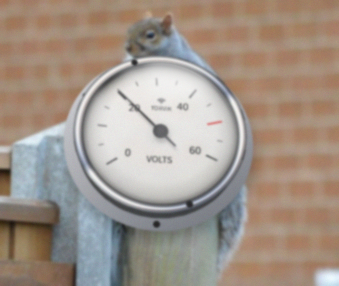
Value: 20 V
